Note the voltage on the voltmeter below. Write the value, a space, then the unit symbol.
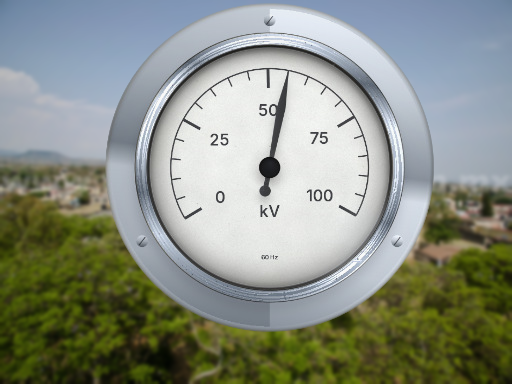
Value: 55 kV
